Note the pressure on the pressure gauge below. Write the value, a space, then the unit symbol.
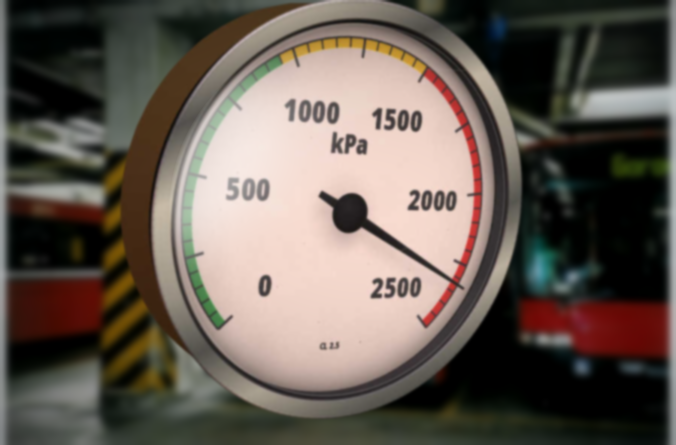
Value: 2325 kPa
